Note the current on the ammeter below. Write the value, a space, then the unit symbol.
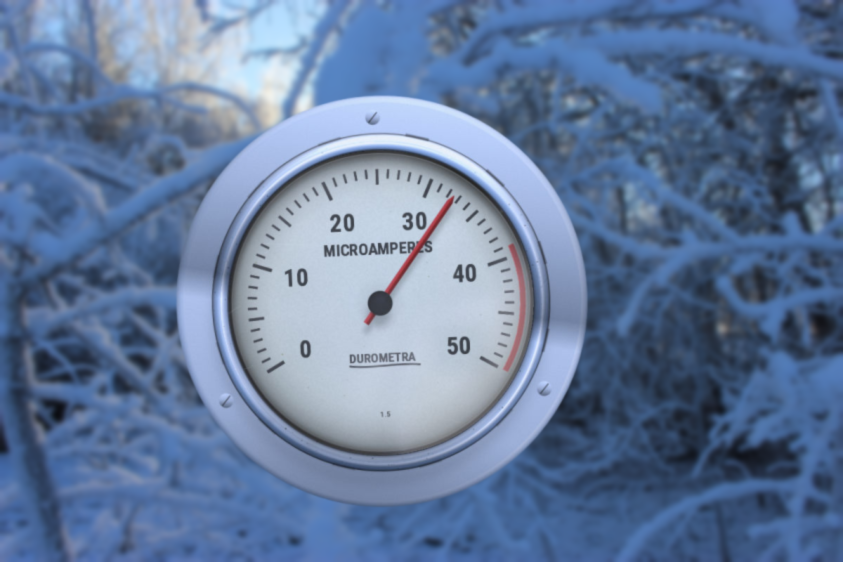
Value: 32.5 µA
